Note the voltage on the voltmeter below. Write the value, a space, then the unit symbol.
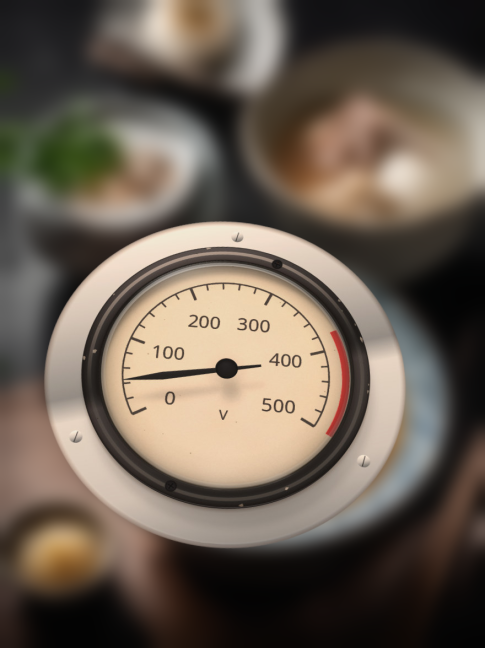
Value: 40 V
